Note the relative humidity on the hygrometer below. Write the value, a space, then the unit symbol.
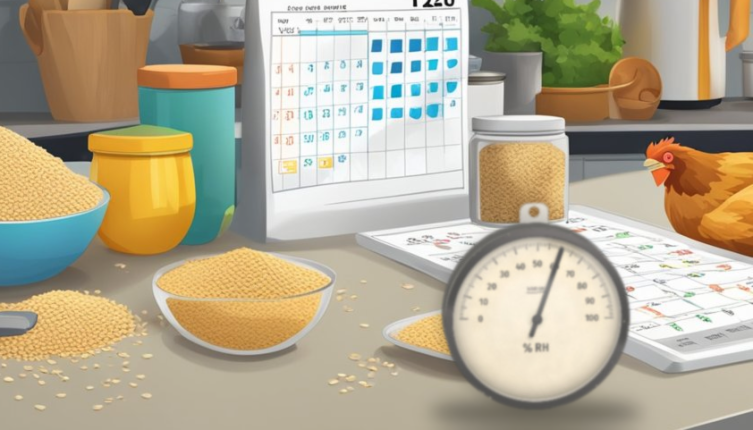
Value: 60 %
